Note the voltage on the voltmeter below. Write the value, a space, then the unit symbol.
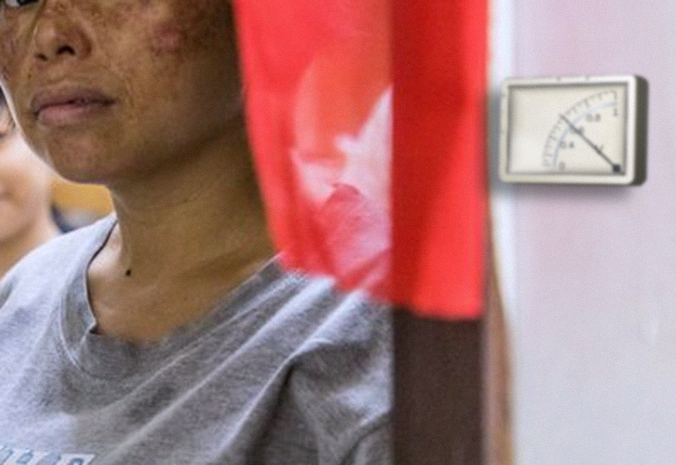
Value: 0.6 V
